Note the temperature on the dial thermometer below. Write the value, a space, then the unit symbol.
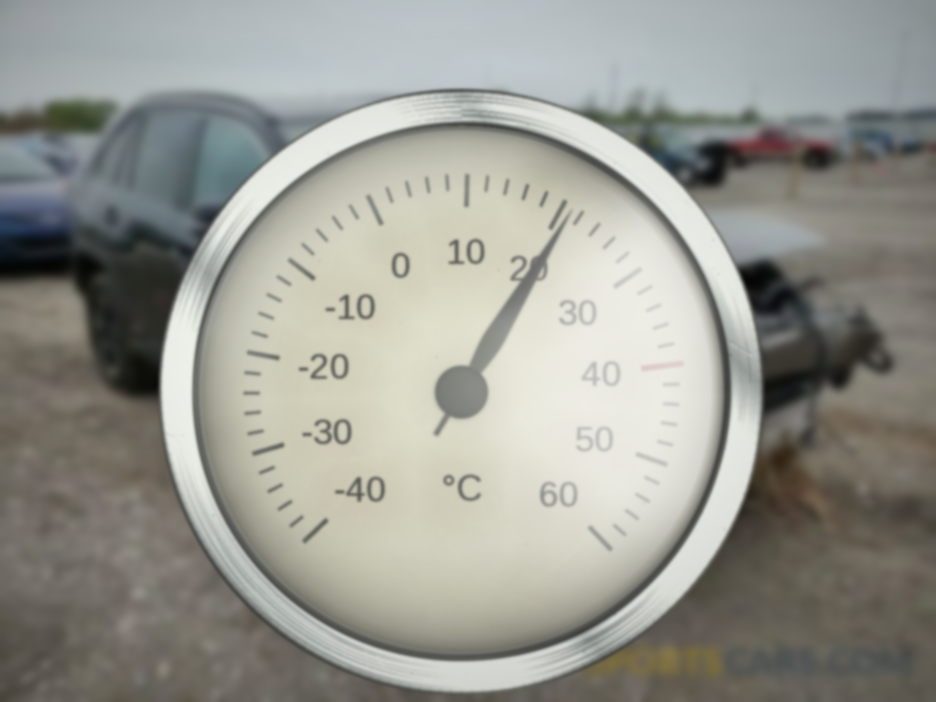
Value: 21 °C
